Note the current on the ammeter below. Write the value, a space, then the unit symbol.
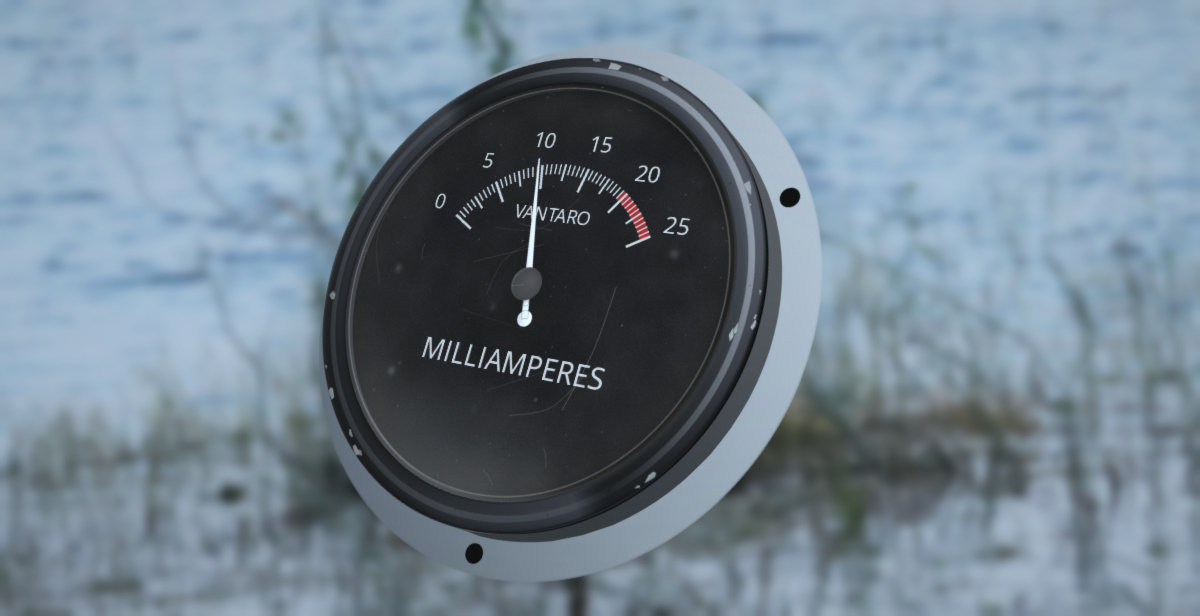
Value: 10 mA
